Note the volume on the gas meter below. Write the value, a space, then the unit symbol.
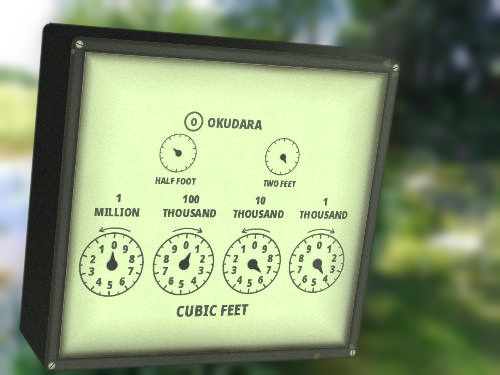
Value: 6400 ft³
